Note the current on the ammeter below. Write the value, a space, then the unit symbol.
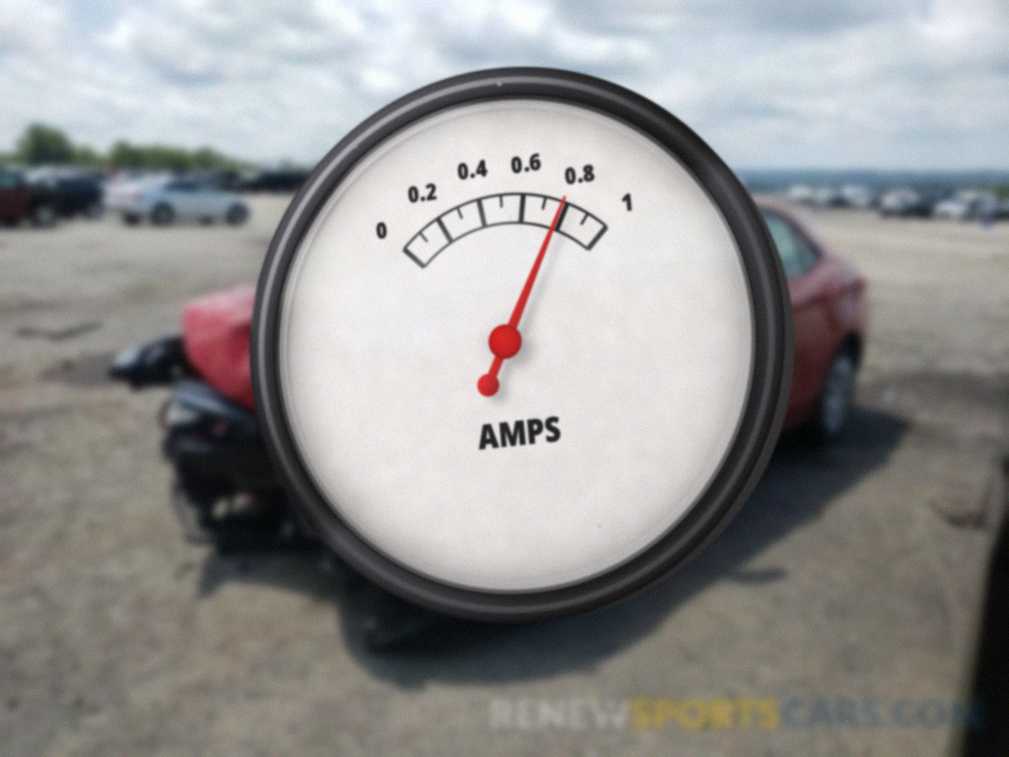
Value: 0.8 A
